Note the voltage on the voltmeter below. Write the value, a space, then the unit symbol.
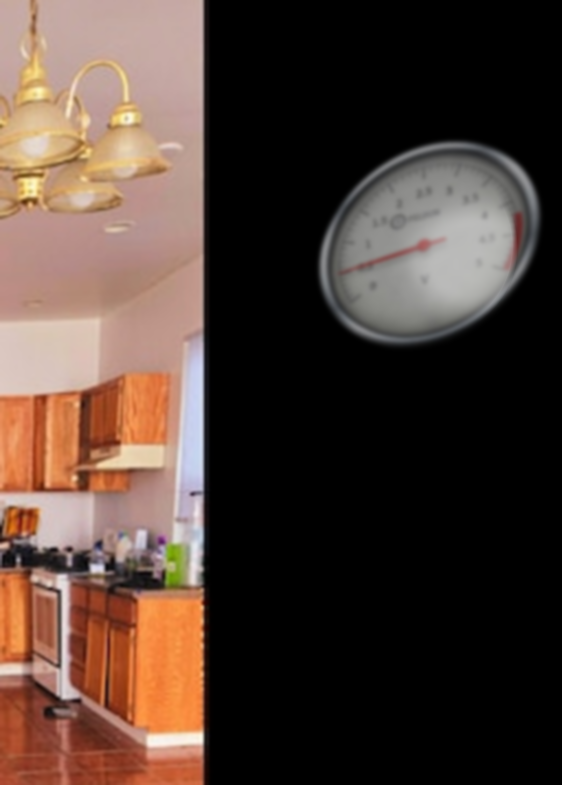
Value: 0.5 V
